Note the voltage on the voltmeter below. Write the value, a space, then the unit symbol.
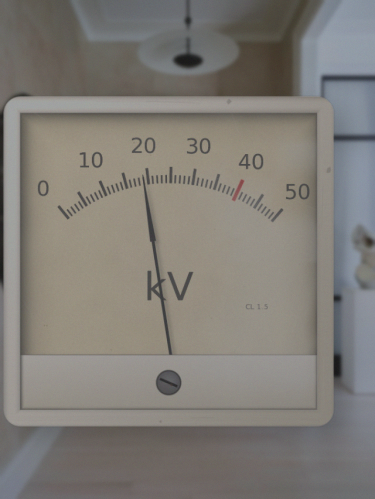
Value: 19 kV
